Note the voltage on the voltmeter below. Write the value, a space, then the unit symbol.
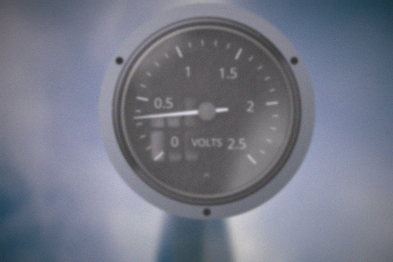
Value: 0.35 V
